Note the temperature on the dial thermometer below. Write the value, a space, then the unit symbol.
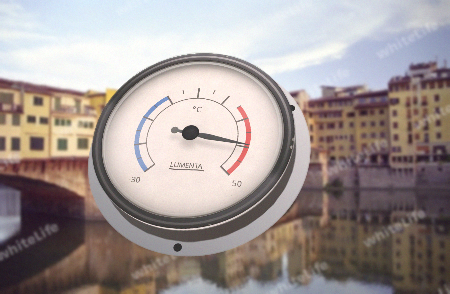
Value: 40 °C
